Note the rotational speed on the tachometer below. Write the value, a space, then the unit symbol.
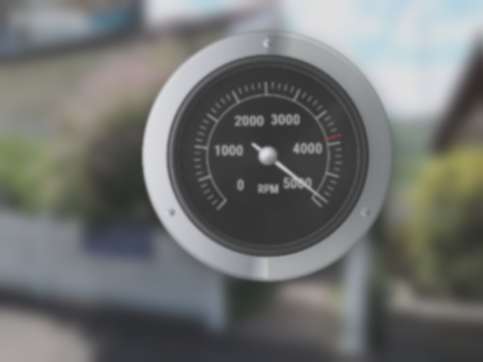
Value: 4900 rpm
